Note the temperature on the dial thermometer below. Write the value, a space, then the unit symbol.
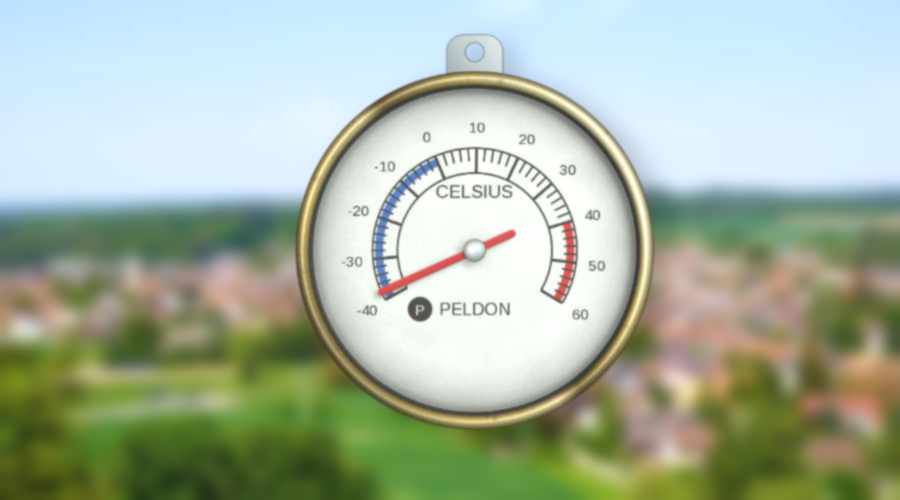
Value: -38 °C
